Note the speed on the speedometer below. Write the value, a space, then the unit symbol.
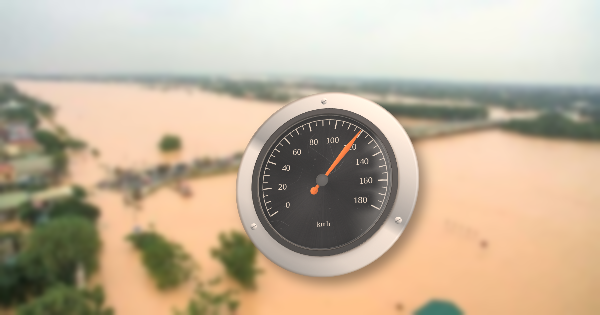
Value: 120 km/h
